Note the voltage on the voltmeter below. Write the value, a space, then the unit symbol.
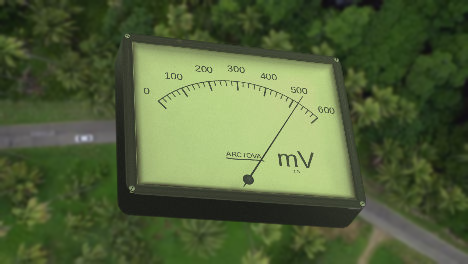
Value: 520 mV
